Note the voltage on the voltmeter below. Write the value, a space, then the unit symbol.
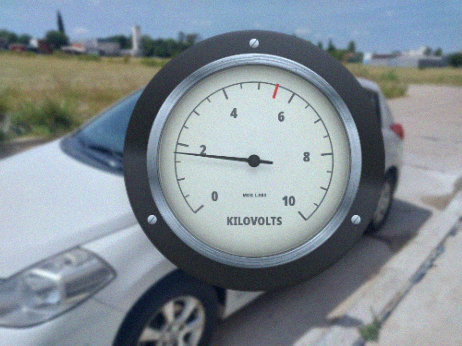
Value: 1.75 kV
